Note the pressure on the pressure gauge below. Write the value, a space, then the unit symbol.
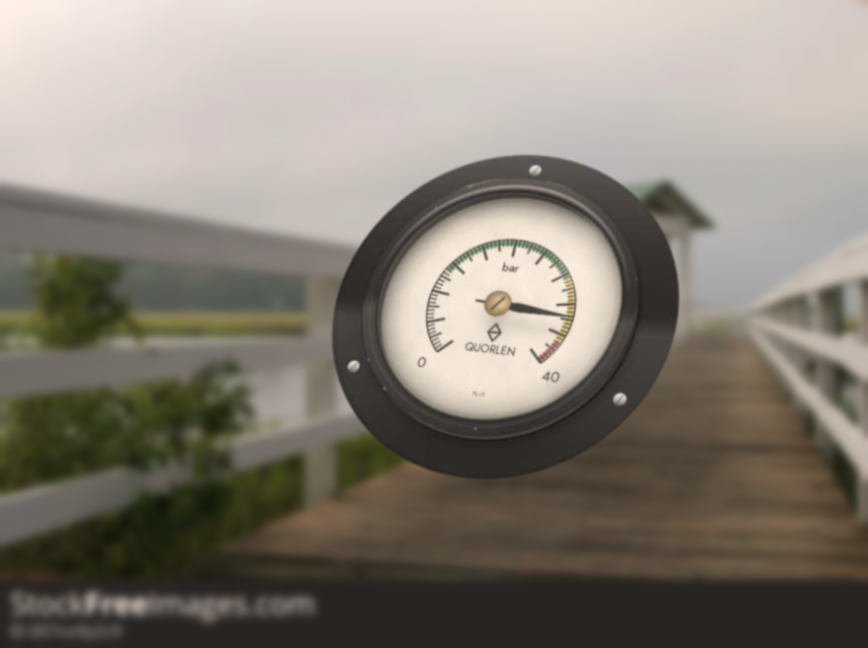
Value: 34 bar
